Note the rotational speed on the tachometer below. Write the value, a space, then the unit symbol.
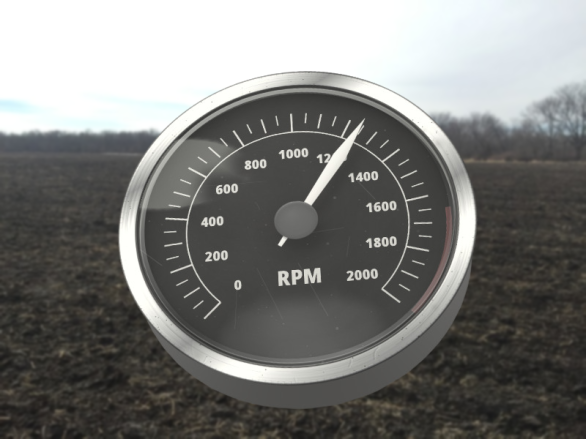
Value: 1250 rpm
